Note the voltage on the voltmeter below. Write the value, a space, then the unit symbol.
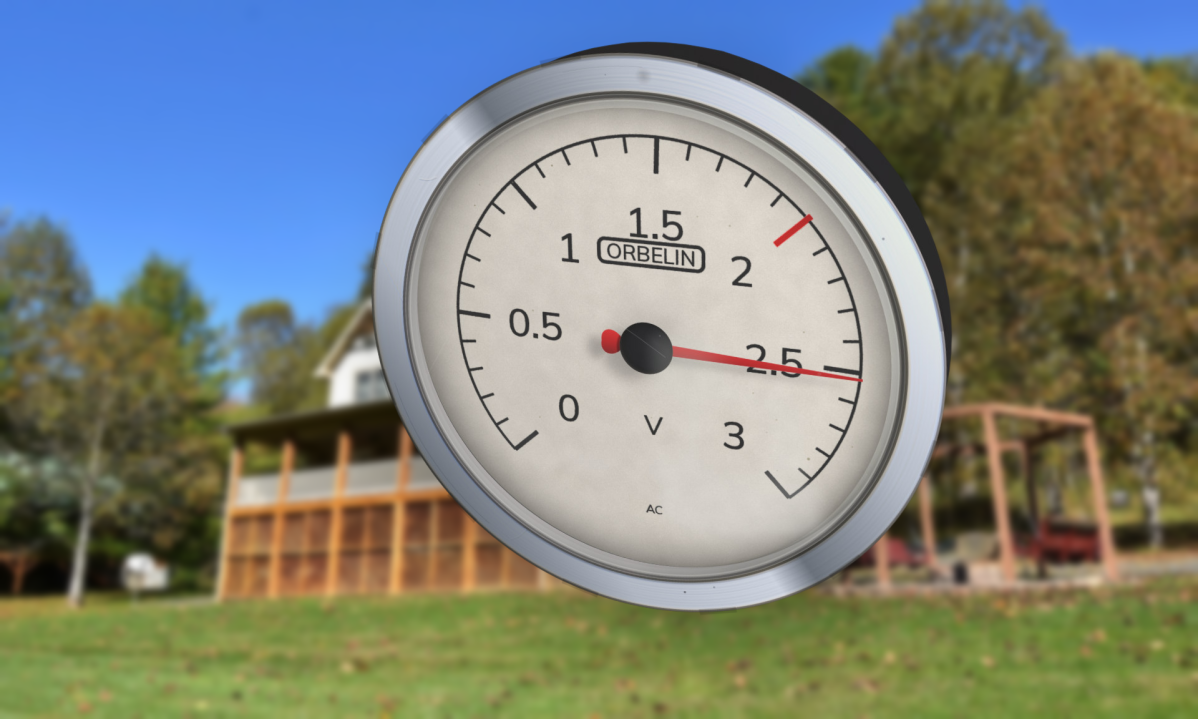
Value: 2.5 V
